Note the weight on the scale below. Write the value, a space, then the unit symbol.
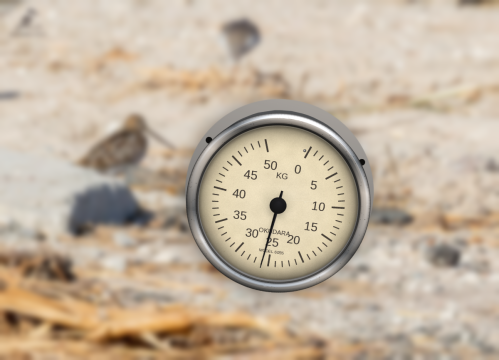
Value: 26 kg
